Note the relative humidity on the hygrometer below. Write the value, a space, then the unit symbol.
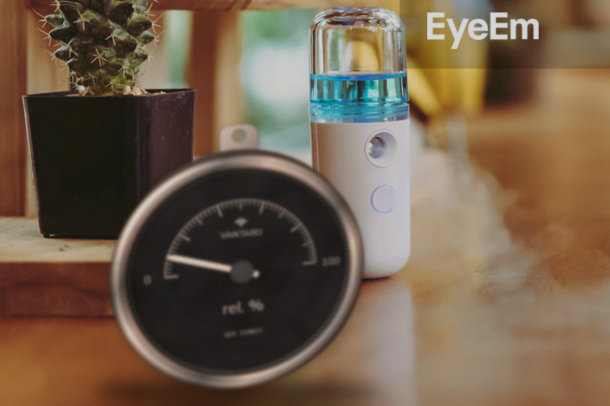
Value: 10 %
